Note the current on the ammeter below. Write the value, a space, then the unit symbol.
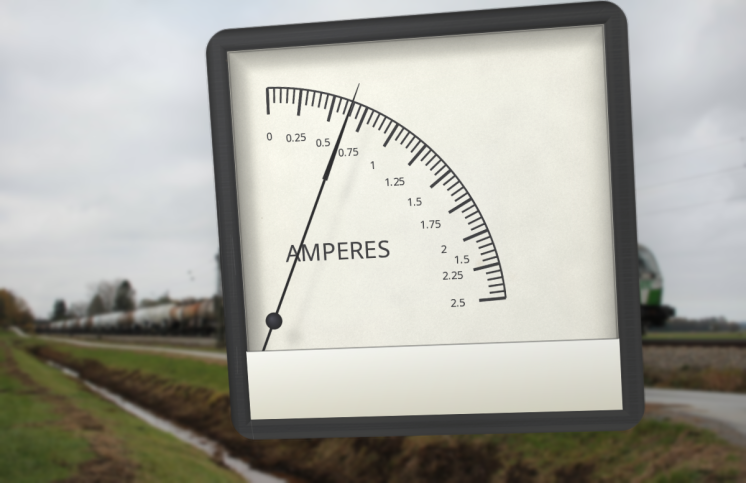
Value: 0.65 A
